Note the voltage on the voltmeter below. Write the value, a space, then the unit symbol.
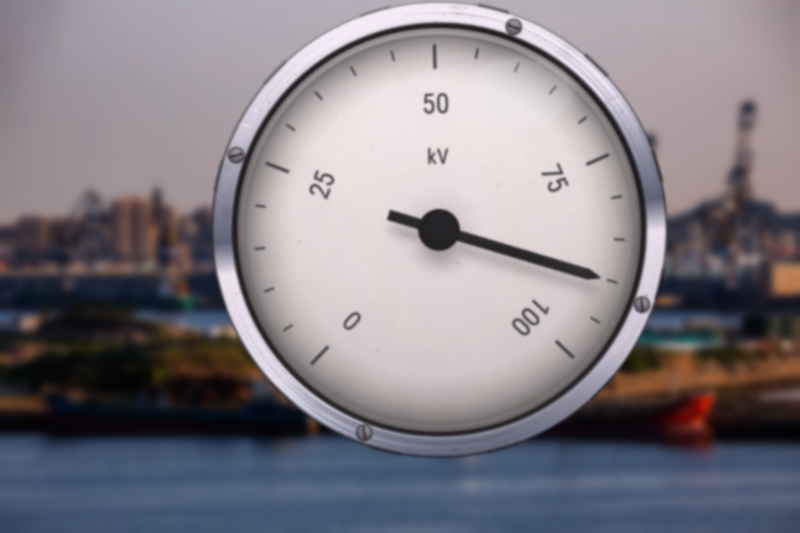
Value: 90 kV
